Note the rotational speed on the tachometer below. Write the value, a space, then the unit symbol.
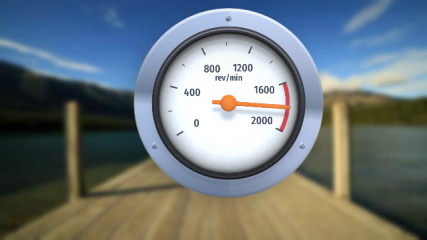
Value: 1800 rpm
